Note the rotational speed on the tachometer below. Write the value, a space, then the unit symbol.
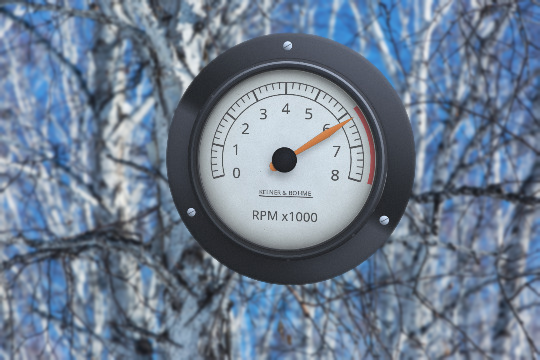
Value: 6200 rpm
